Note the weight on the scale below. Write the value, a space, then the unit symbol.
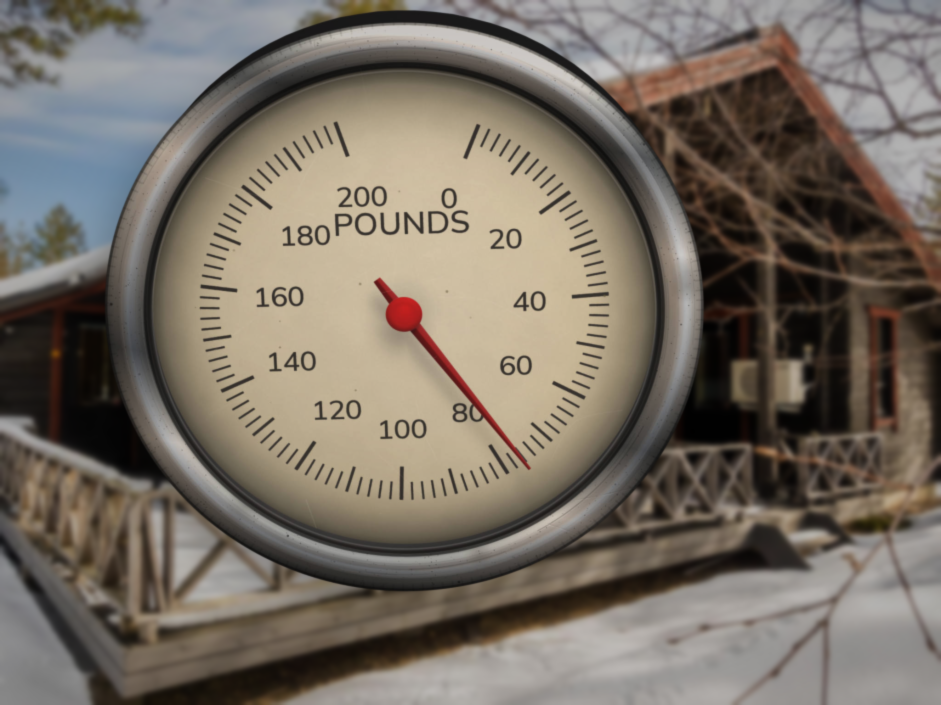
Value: 76 lb
